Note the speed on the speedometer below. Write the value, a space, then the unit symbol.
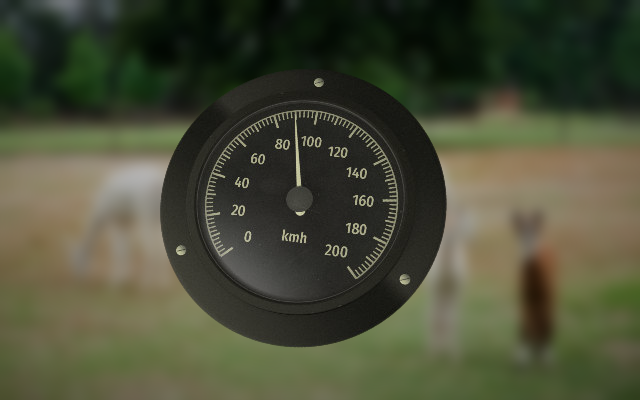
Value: 90 km/h
